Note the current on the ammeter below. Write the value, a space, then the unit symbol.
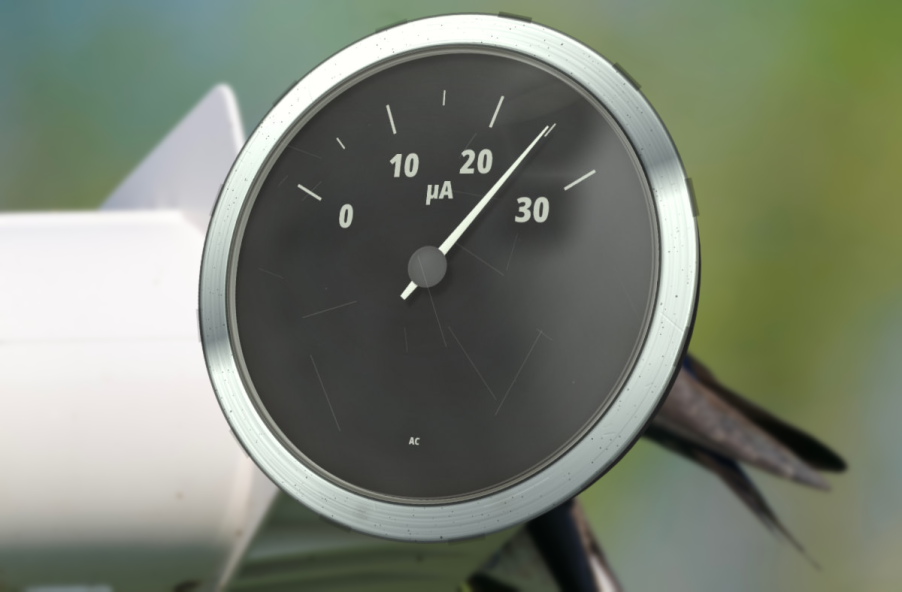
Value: 25 µA
